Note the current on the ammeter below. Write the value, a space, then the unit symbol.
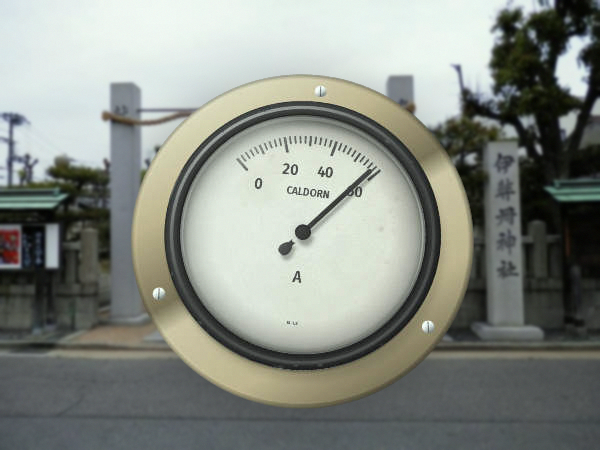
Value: 58 A
